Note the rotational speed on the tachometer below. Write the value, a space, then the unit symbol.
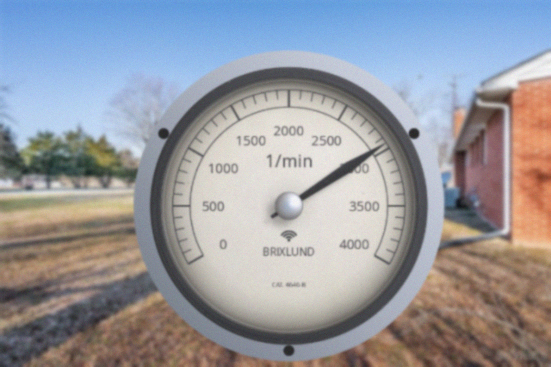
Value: 2950 rpm
